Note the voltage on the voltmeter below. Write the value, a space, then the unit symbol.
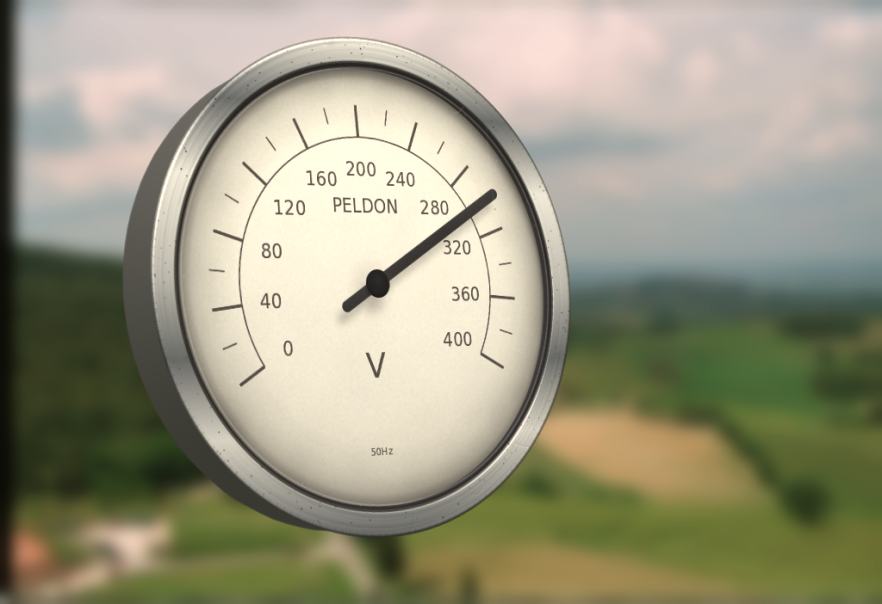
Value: 300 V
